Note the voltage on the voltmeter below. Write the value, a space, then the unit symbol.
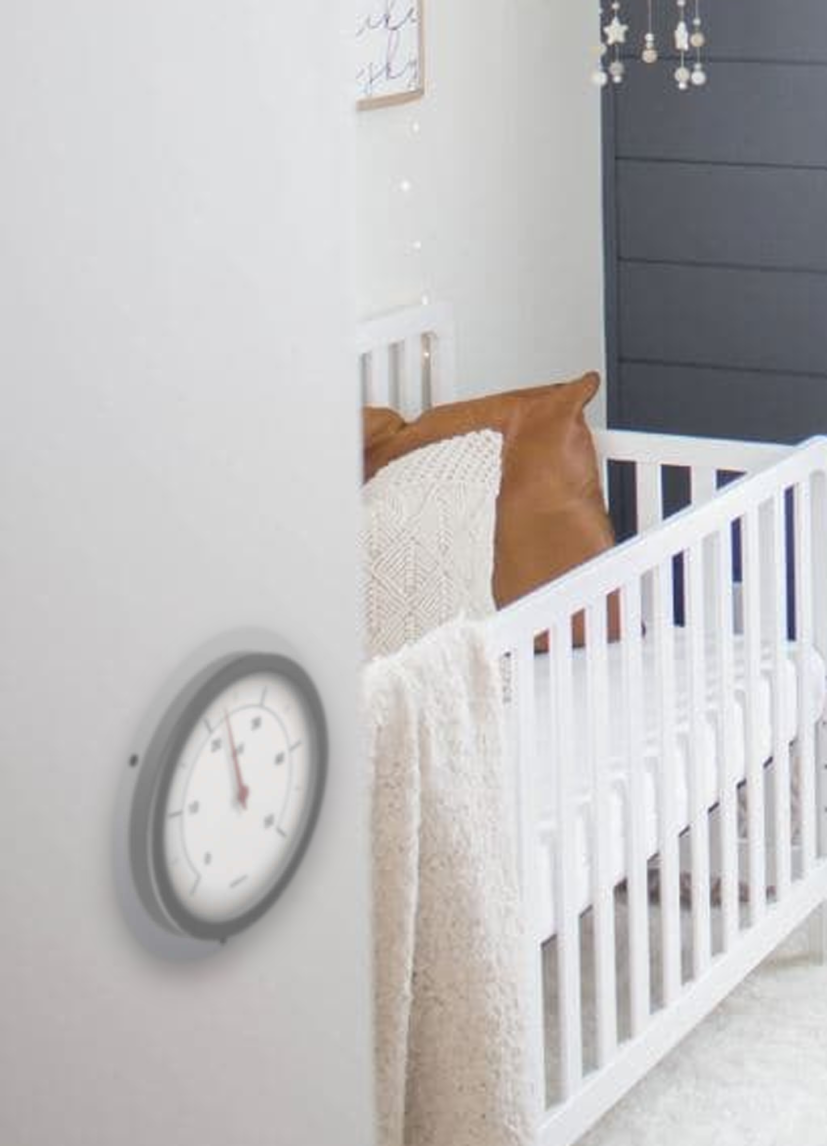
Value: 22.5 mV
